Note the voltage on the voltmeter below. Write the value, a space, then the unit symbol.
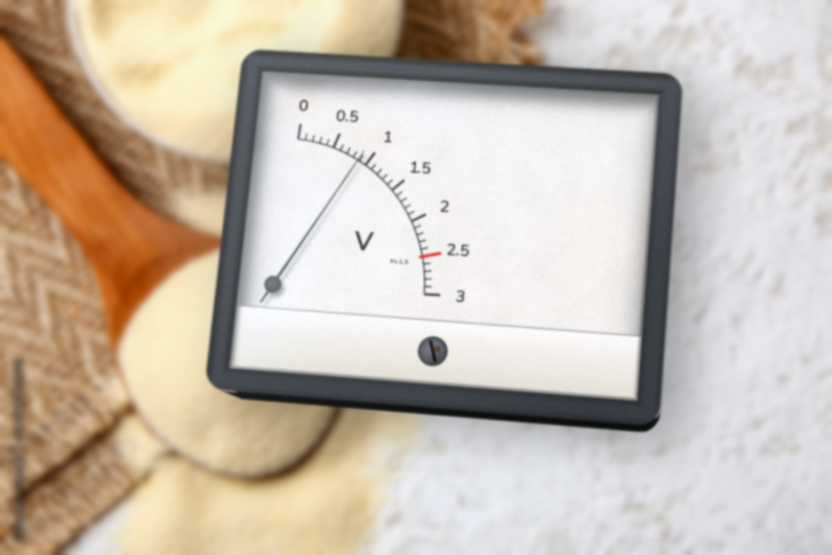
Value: 0.9 V
